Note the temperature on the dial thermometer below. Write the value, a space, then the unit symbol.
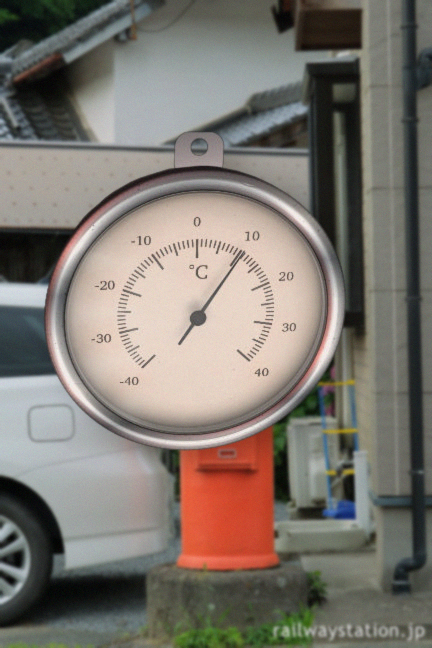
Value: 10 °C
